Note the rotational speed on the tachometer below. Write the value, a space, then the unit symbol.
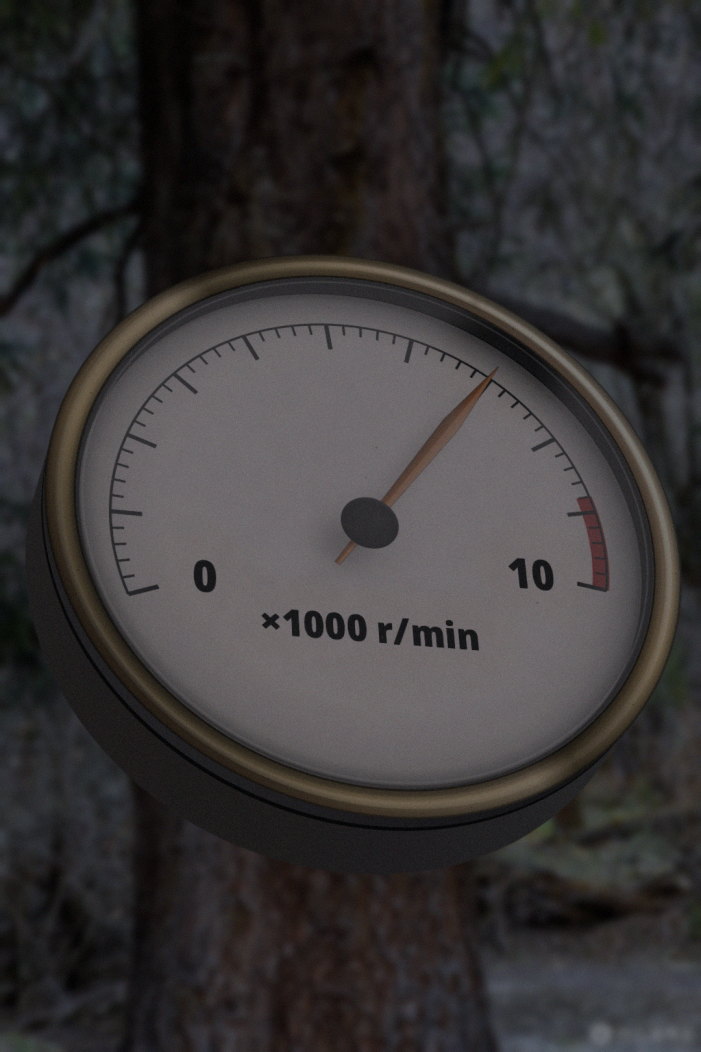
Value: 7000 rpm
